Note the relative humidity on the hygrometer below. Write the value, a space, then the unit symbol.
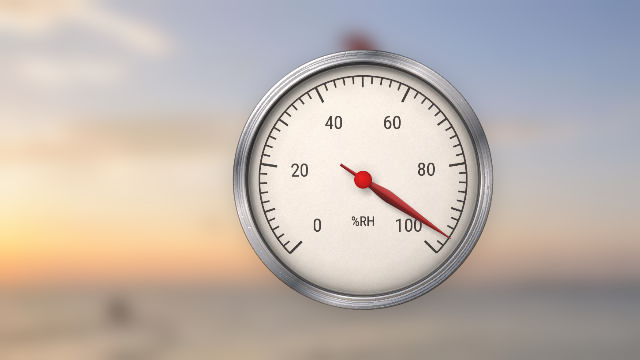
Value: 96 %
